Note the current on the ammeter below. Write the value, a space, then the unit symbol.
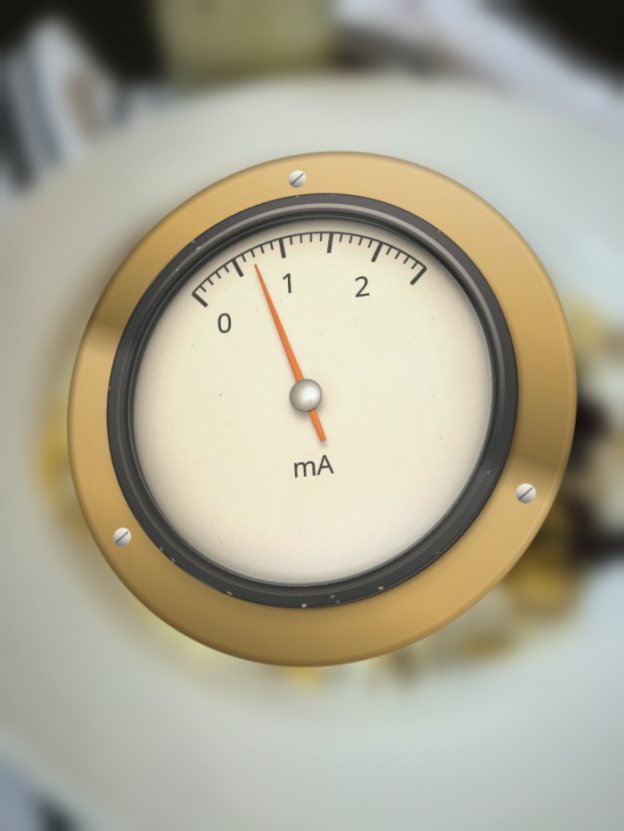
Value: 0.7 mA
